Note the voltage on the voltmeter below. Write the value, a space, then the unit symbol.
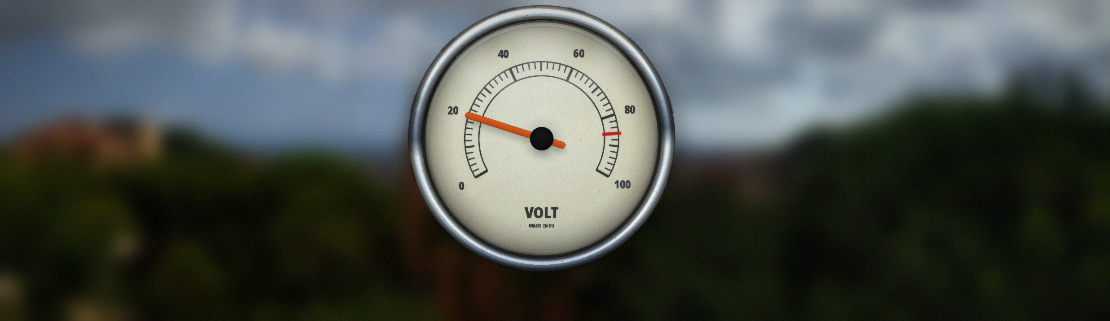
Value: 20 V
